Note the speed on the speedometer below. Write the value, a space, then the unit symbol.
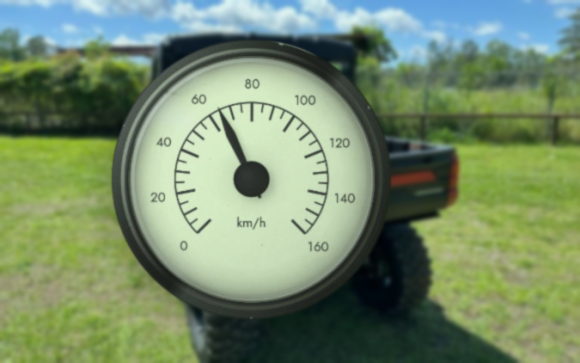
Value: 65 km/h
